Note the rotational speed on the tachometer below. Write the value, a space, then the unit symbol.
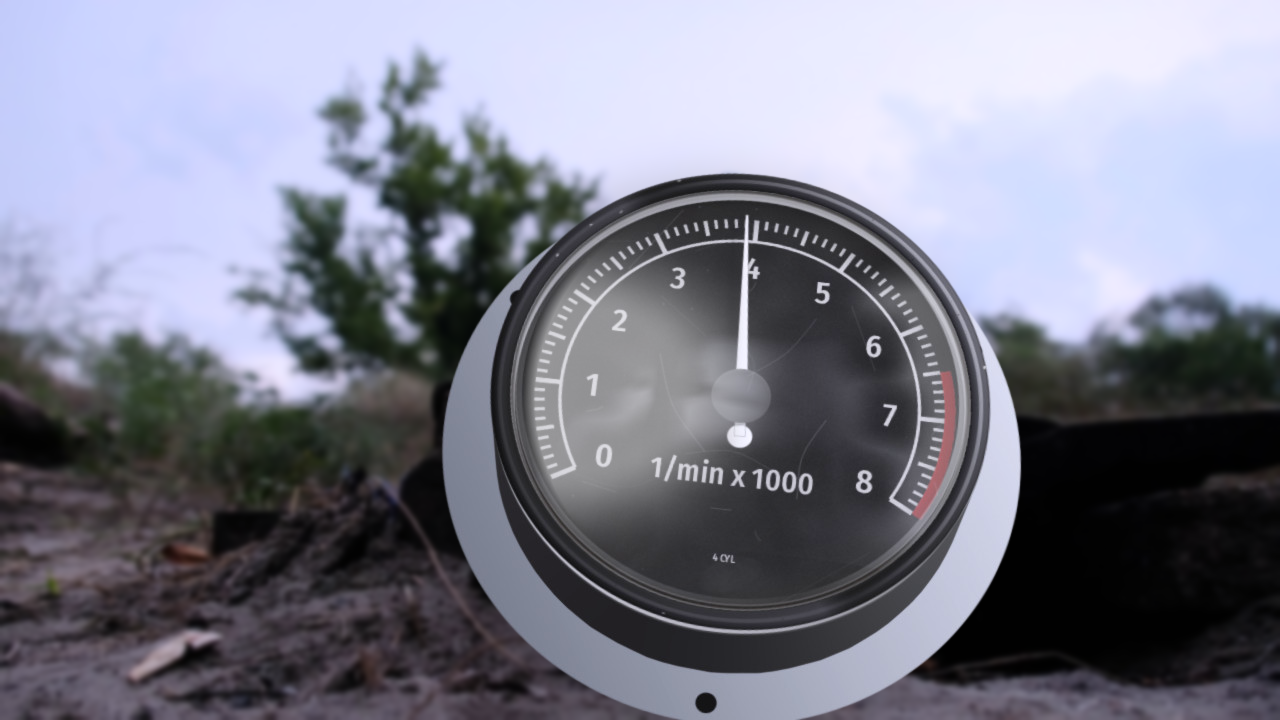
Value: 3900 rpm
